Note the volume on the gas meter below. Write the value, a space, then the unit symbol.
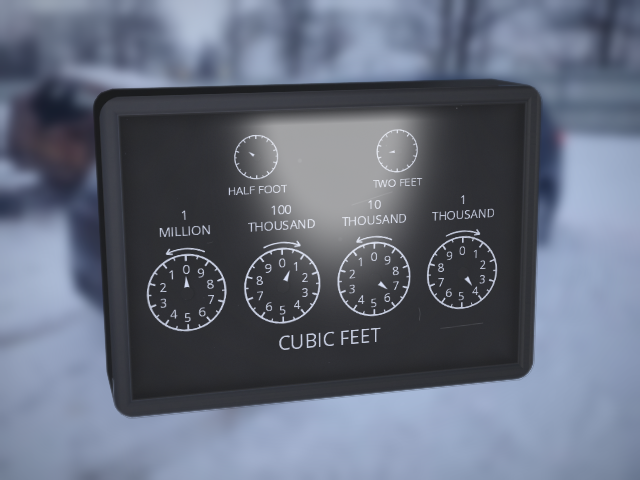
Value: 6400 ft³
